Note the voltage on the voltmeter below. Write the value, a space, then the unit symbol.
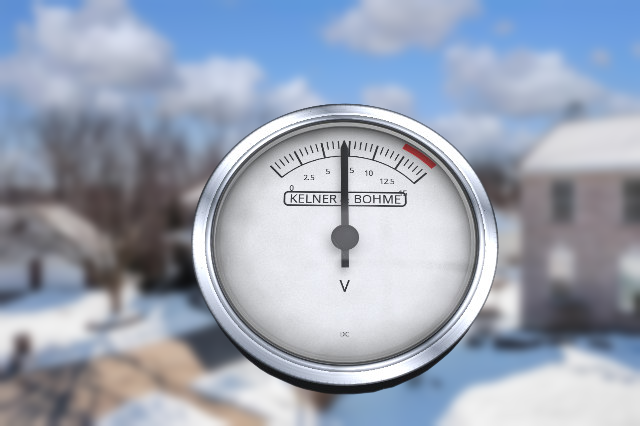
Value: 7 V
